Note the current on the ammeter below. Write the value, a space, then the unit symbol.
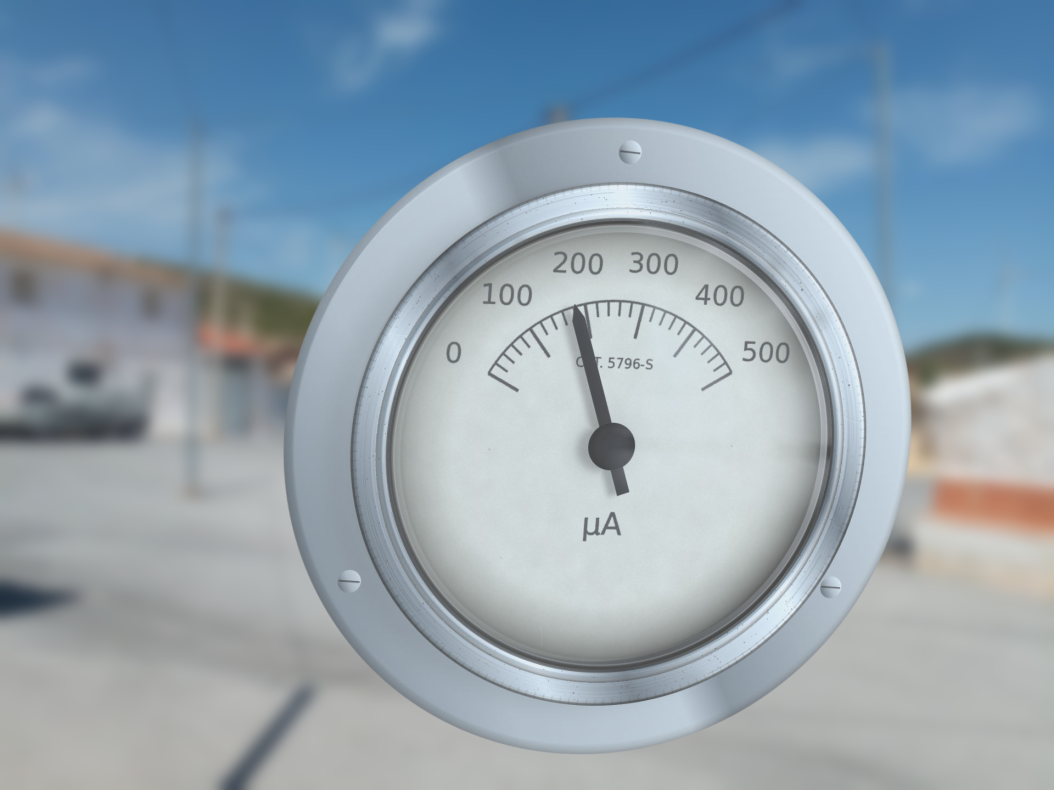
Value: 180 µA
